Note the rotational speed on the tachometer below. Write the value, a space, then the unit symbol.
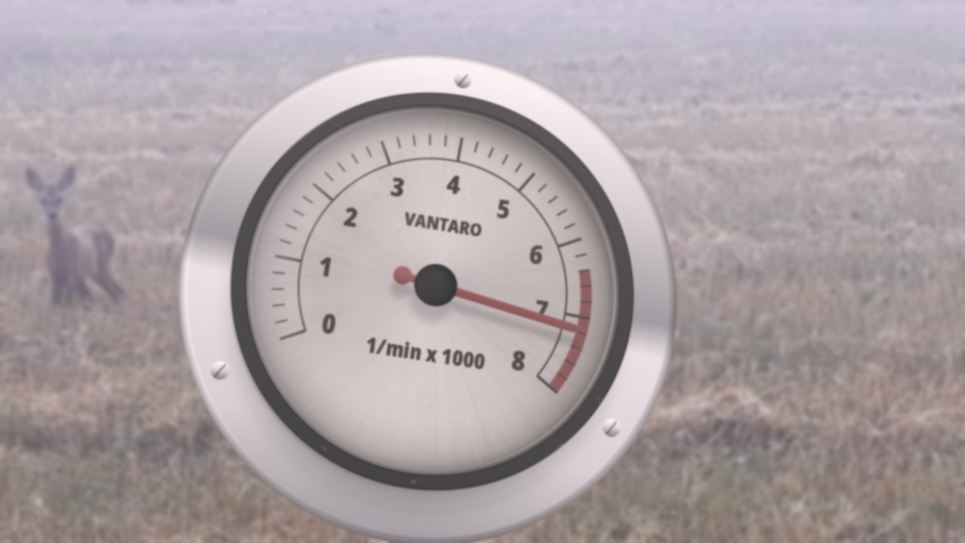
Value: 7200 rpm
